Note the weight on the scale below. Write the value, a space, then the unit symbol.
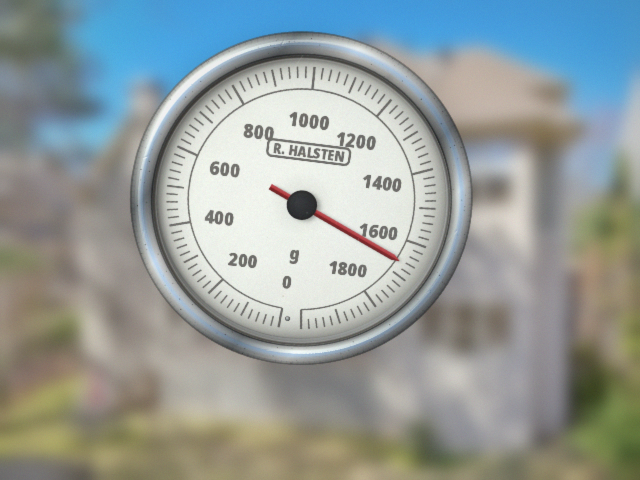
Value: 1660 g
